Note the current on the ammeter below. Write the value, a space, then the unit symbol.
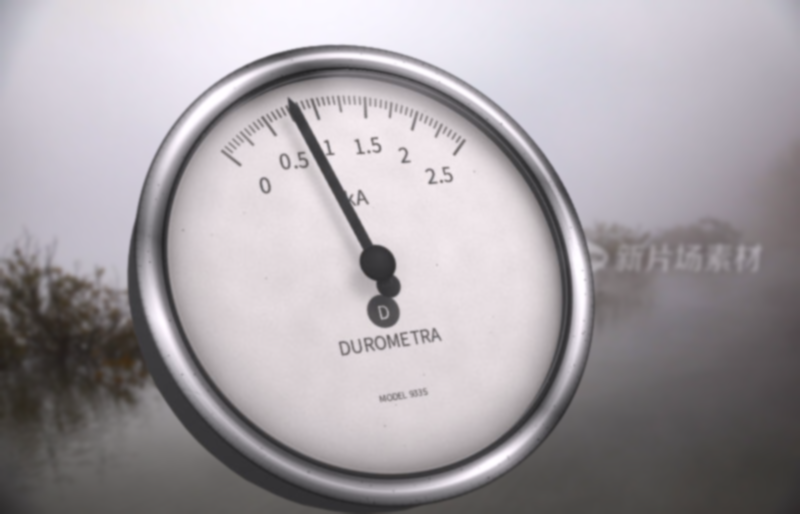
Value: 0.75 kA
